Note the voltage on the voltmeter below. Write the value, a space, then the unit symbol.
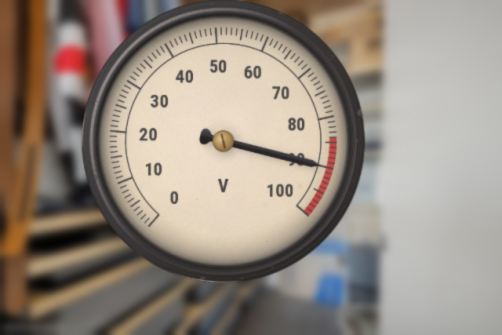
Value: 90 V
